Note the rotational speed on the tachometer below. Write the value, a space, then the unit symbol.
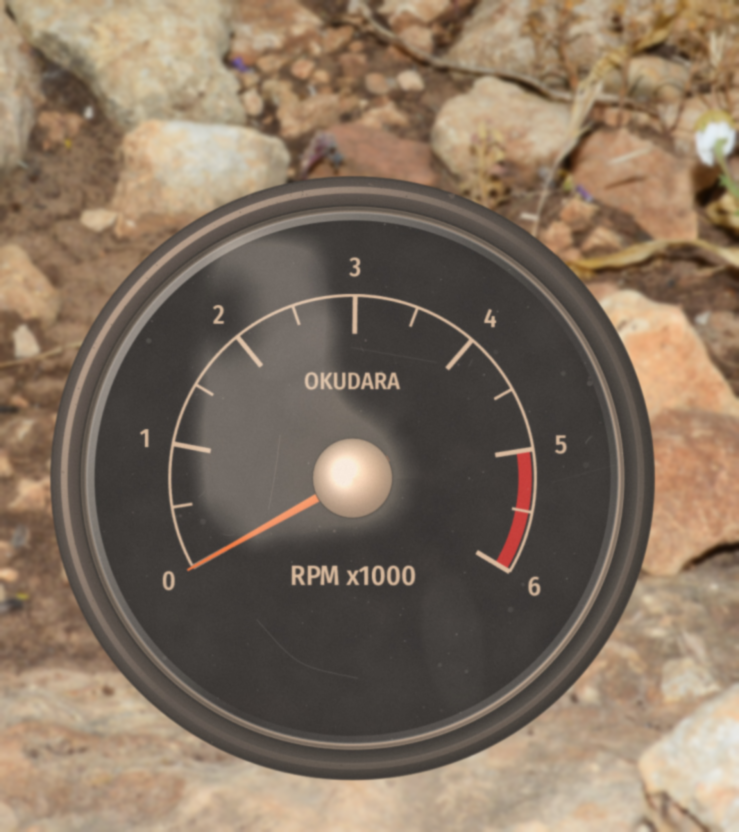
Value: 0 rpm
